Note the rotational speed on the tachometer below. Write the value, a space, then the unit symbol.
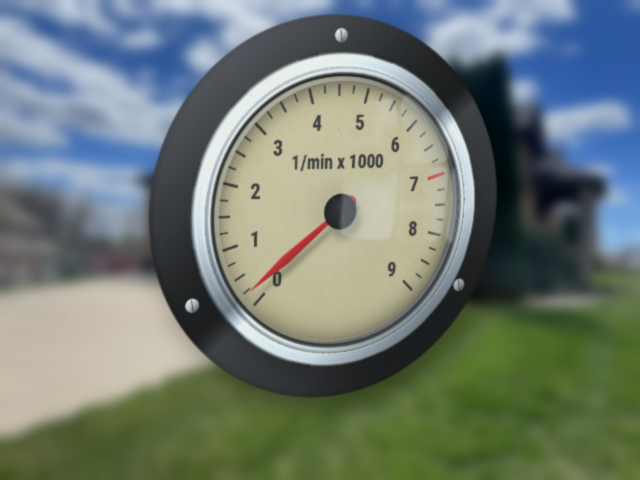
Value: 250 rpm
